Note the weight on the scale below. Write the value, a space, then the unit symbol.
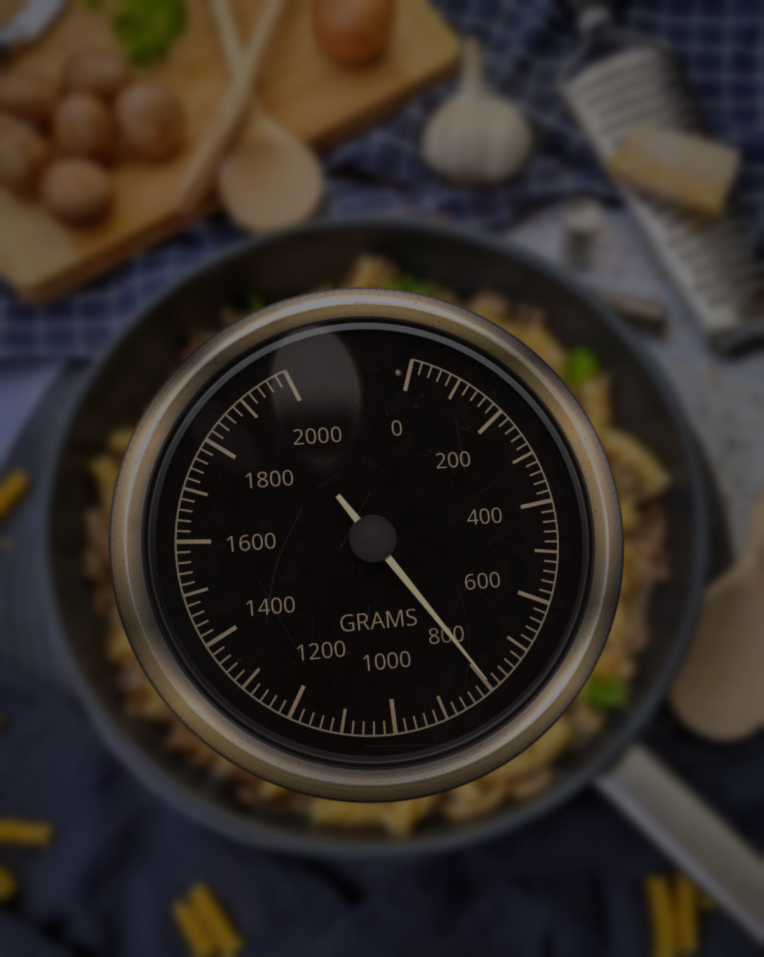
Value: 800 g
